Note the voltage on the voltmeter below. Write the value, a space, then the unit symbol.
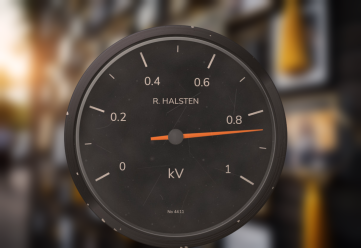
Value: 0.85 kV
